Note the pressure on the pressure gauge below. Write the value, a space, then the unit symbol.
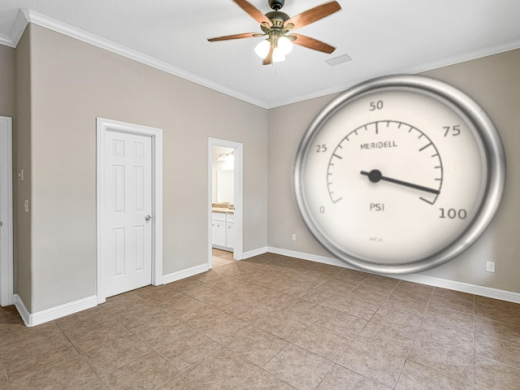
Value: 95 psi
